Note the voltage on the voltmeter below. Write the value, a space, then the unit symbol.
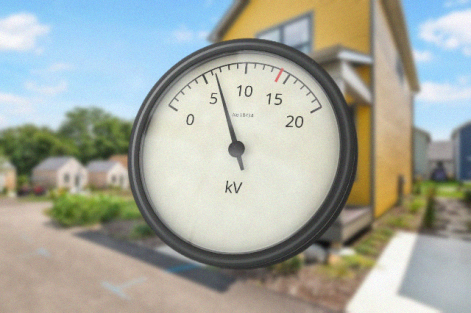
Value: 6.5 kV
